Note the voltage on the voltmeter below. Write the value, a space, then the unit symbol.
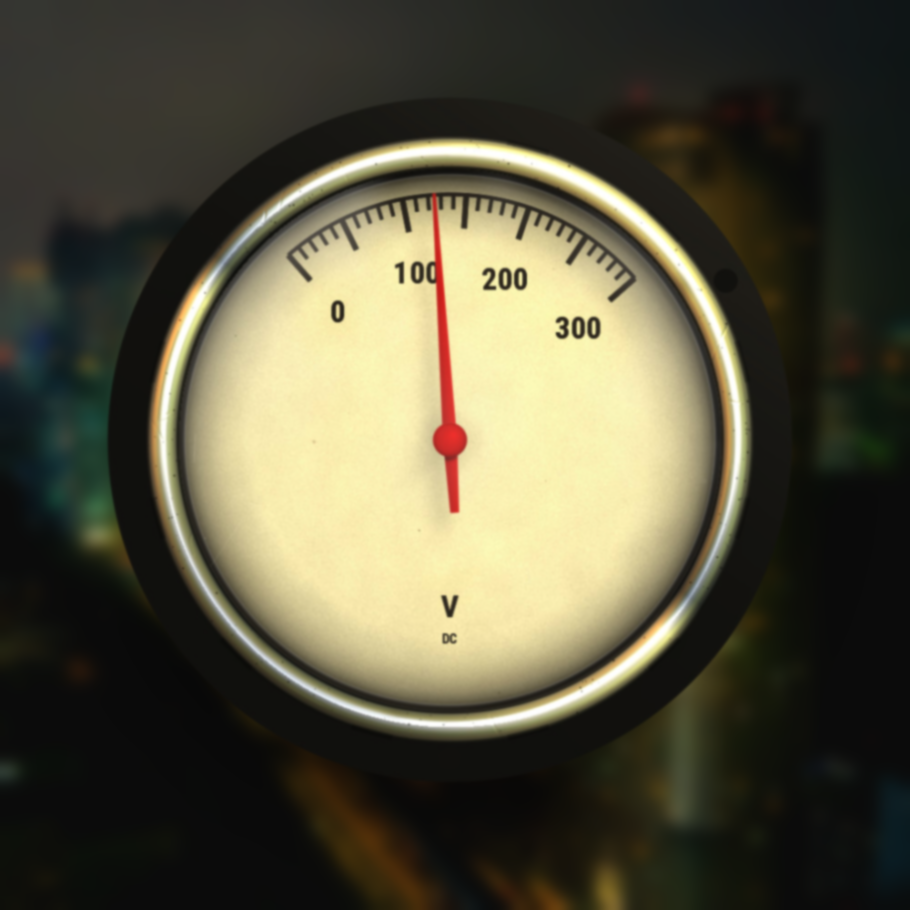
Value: 125 V
